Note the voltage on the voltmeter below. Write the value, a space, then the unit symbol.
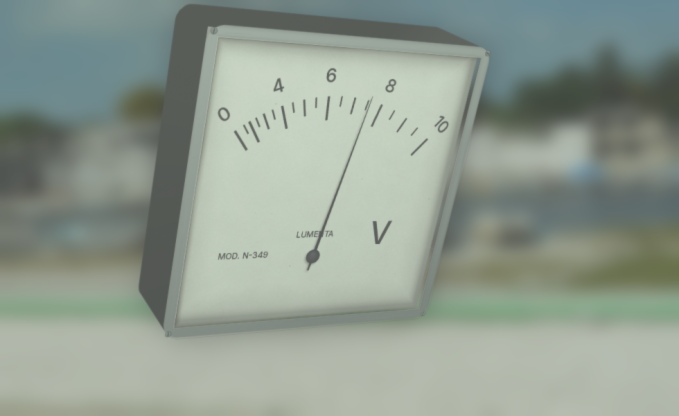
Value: 7.5 V
